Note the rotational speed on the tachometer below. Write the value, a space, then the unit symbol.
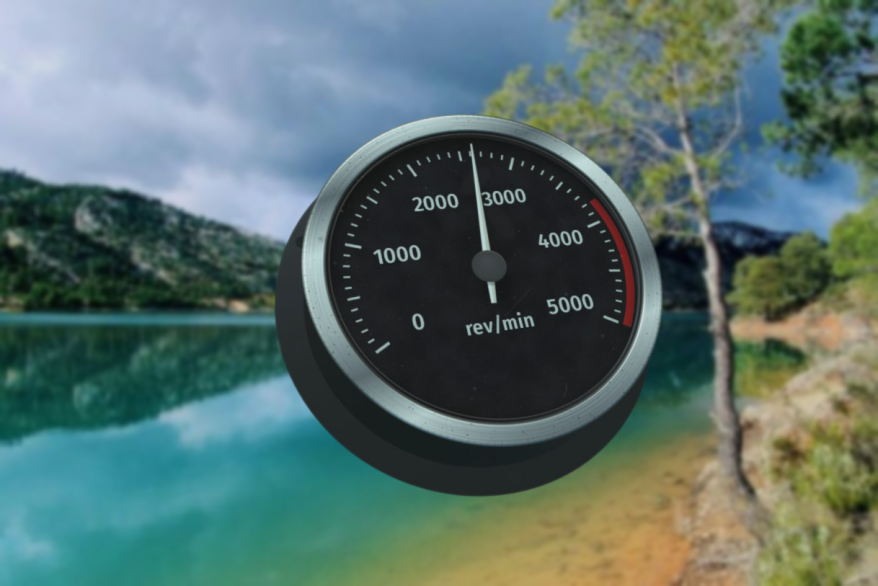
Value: 2600 rpm
